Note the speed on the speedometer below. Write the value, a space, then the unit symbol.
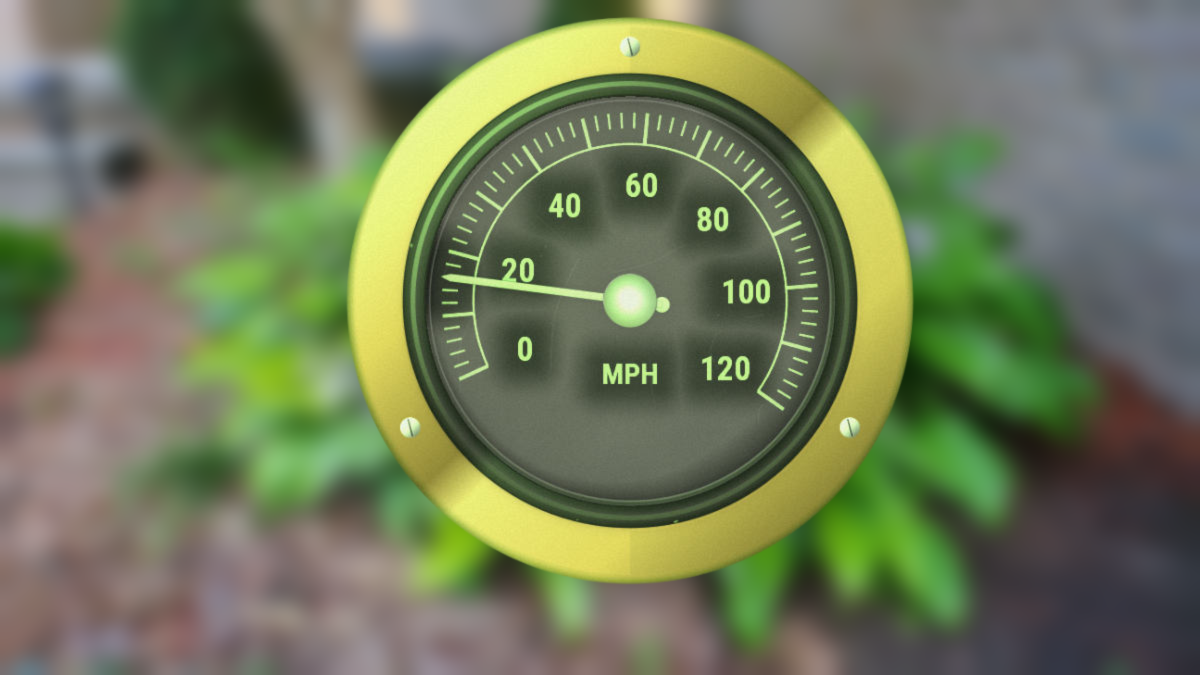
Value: 16 mph
